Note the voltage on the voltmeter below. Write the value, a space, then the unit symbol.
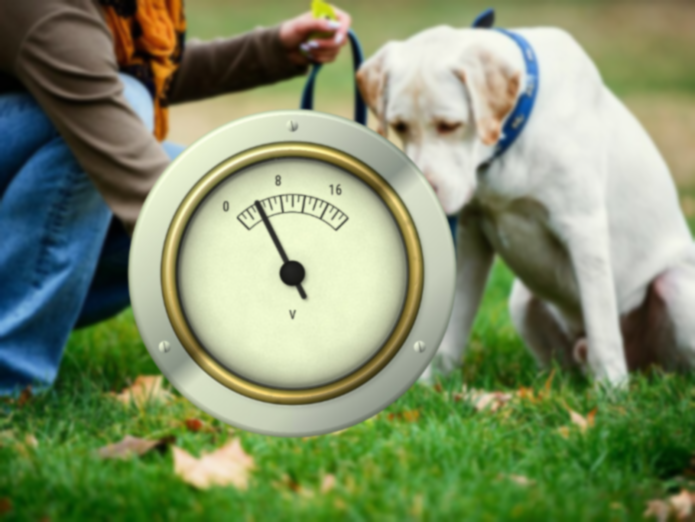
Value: 4 V
